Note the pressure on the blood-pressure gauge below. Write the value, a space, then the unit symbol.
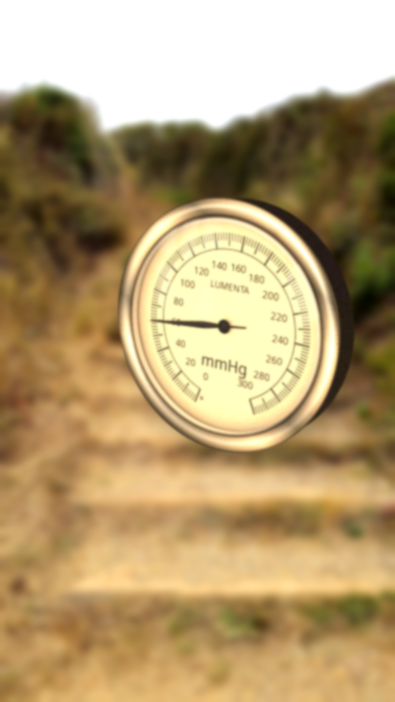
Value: 60 mmHg
